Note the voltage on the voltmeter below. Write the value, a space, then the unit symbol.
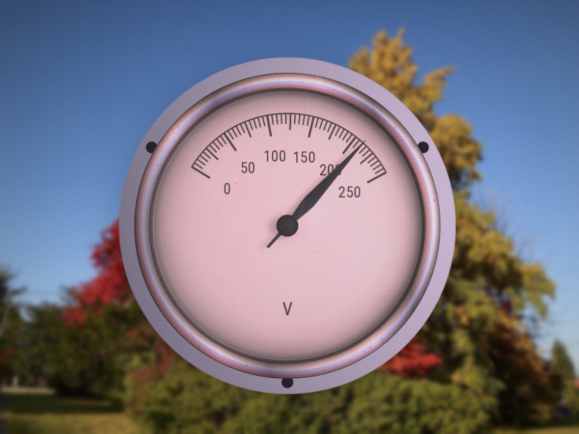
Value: 210 V
